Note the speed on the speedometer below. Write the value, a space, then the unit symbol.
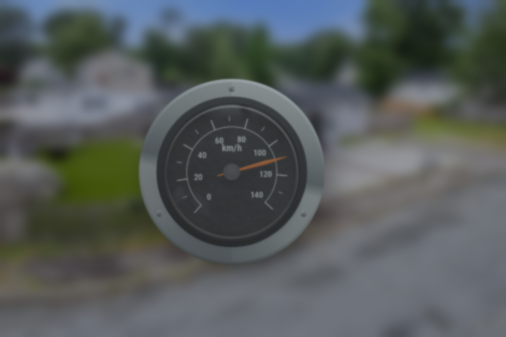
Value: 110 km/h
